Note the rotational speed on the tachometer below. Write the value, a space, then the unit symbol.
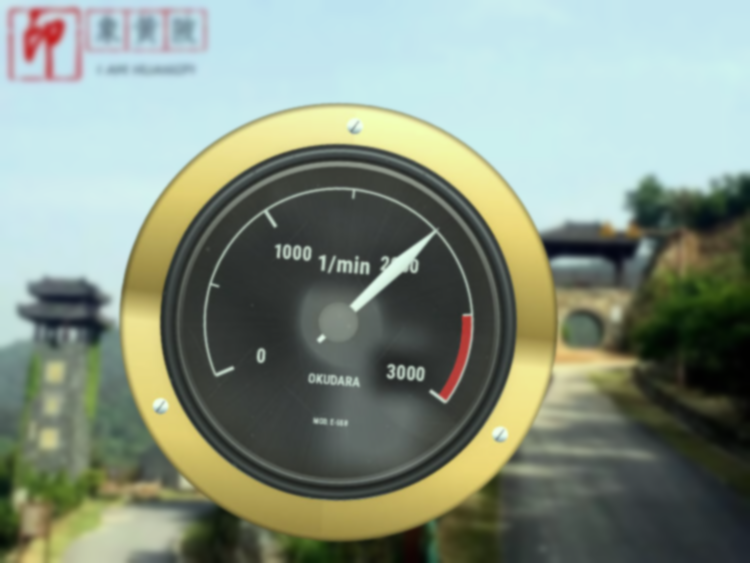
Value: 2000 rpm
